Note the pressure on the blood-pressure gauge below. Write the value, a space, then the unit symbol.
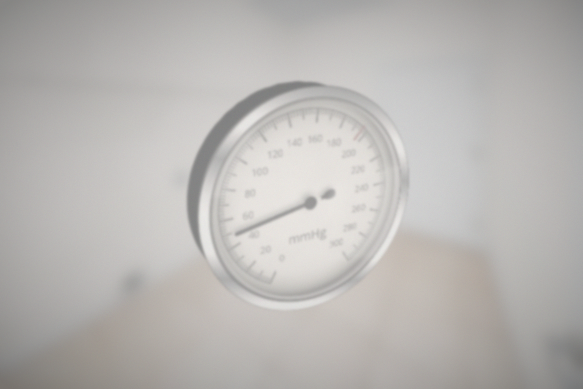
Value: 50 mmHg
